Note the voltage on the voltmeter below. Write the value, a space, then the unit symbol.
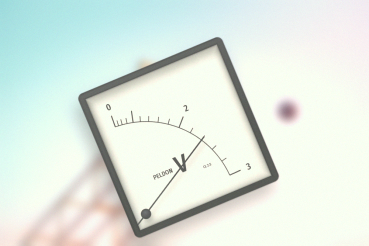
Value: 2.4 V
